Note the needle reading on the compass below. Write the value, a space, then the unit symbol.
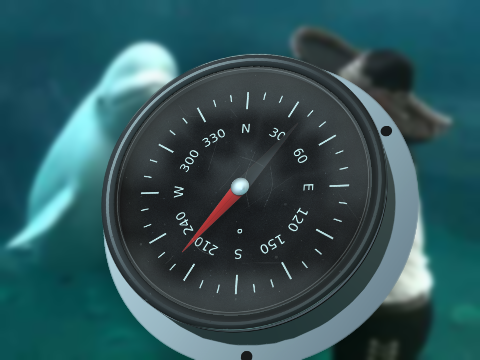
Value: 220 °
